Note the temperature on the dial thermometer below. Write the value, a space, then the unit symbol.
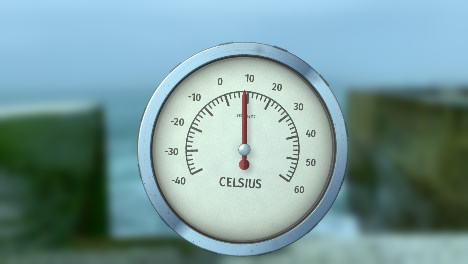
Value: 8 °C
